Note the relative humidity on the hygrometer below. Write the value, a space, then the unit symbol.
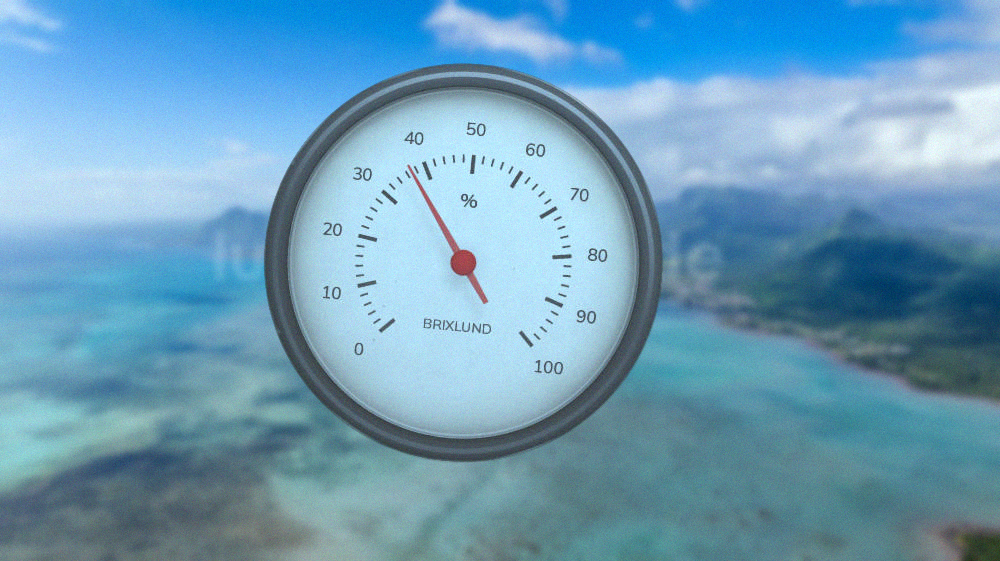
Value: 37 %
